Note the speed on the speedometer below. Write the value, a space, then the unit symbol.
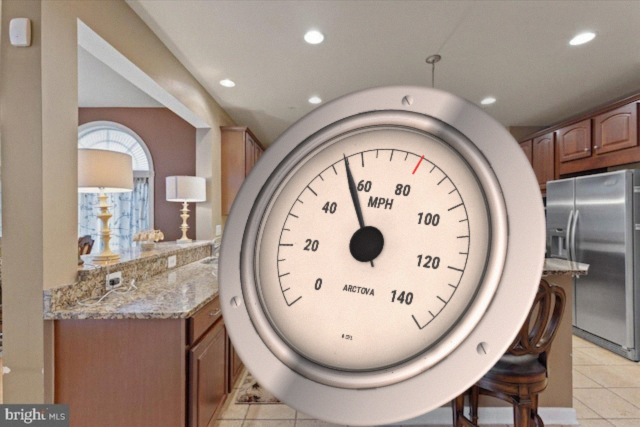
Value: 55 mph
